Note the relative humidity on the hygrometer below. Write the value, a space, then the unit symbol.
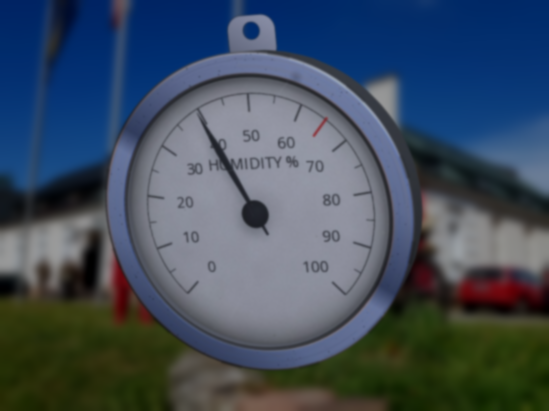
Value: 40 %
